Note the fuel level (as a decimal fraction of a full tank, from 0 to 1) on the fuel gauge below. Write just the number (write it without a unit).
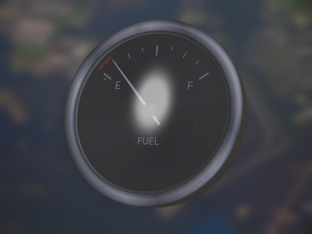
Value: 0.125
